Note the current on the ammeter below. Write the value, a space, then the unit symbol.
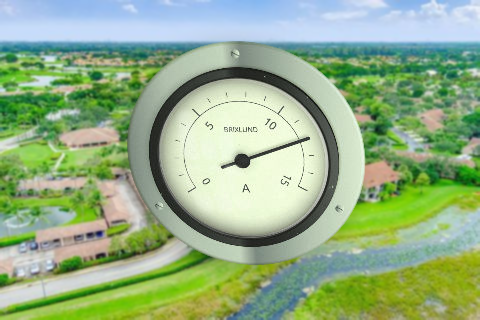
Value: 12 A
